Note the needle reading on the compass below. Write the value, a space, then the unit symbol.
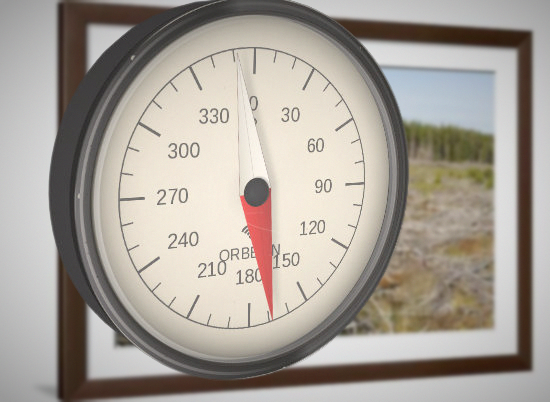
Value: 170 °
